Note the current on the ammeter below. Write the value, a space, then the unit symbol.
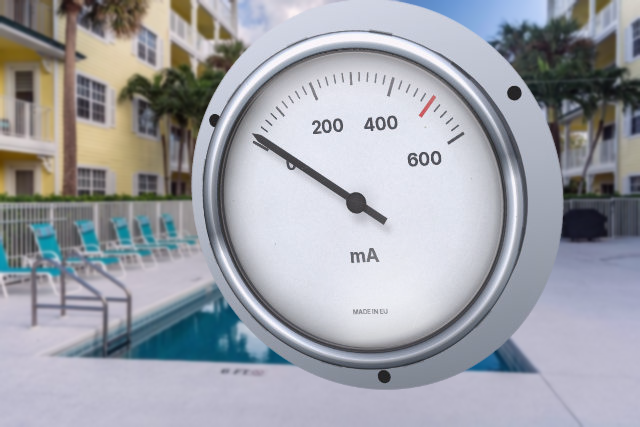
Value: 20 mA
